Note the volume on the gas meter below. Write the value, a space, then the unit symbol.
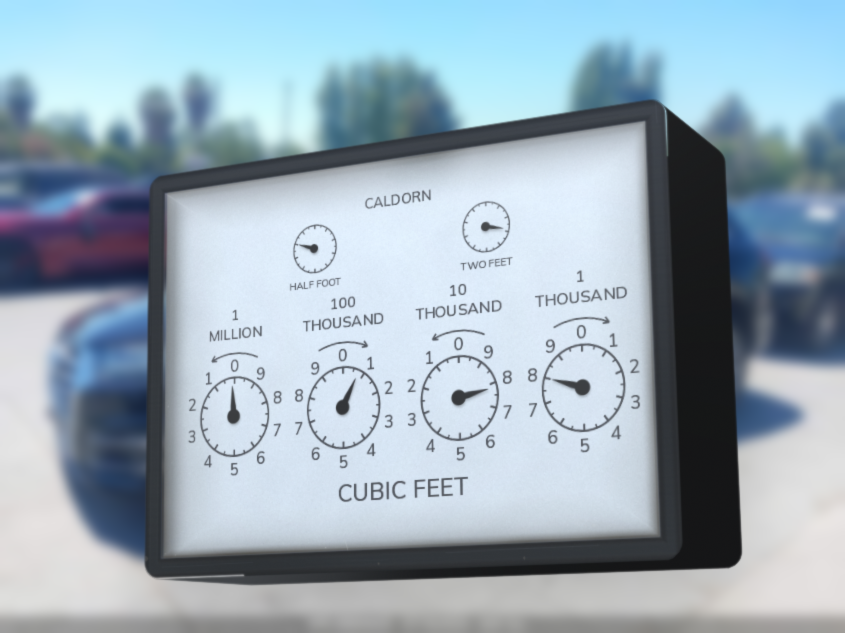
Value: 7800 ft³
